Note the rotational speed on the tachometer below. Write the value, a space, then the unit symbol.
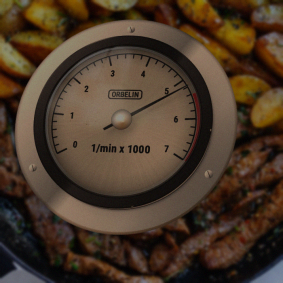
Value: 5200 rpm
